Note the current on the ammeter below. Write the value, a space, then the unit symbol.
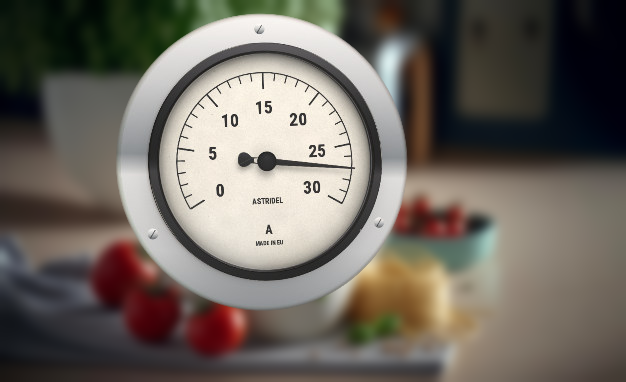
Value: 27 A
